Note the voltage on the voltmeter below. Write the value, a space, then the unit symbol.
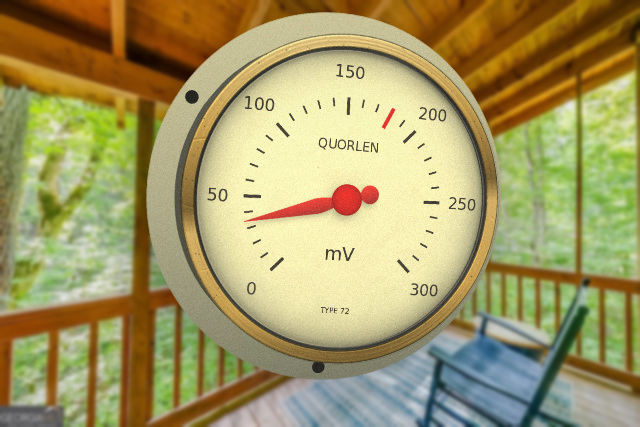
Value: 35 mV
